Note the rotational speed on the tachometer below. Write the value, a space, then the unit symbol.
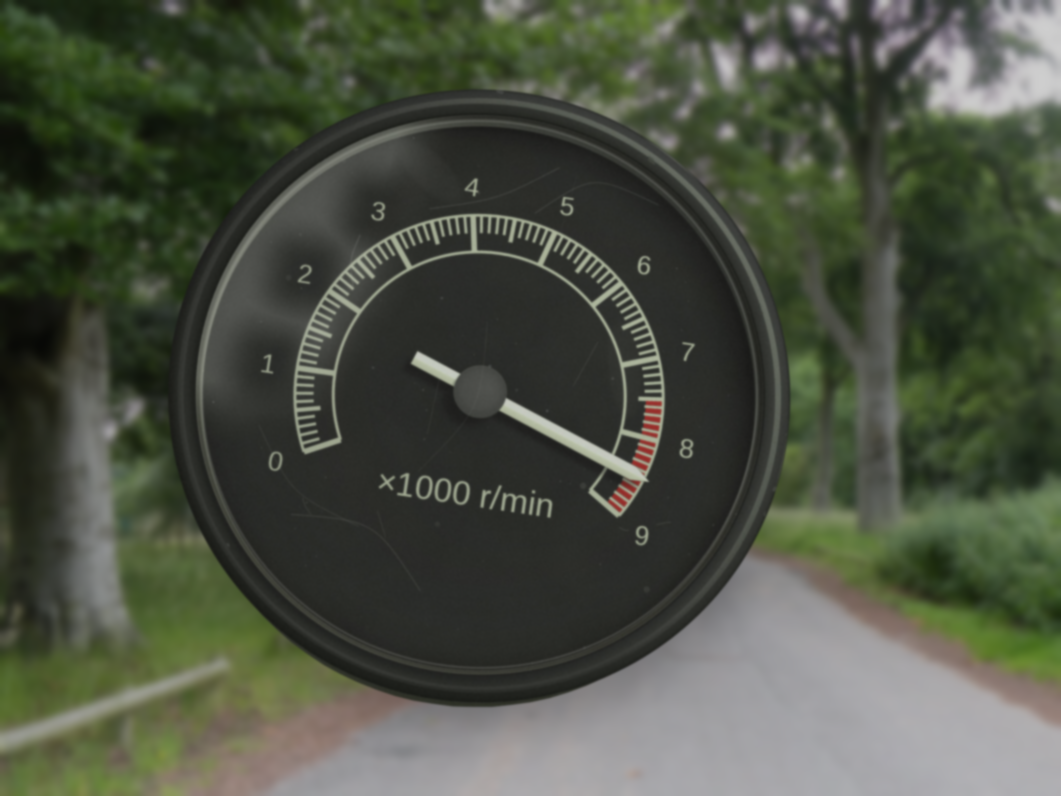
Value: 8500 rpm
